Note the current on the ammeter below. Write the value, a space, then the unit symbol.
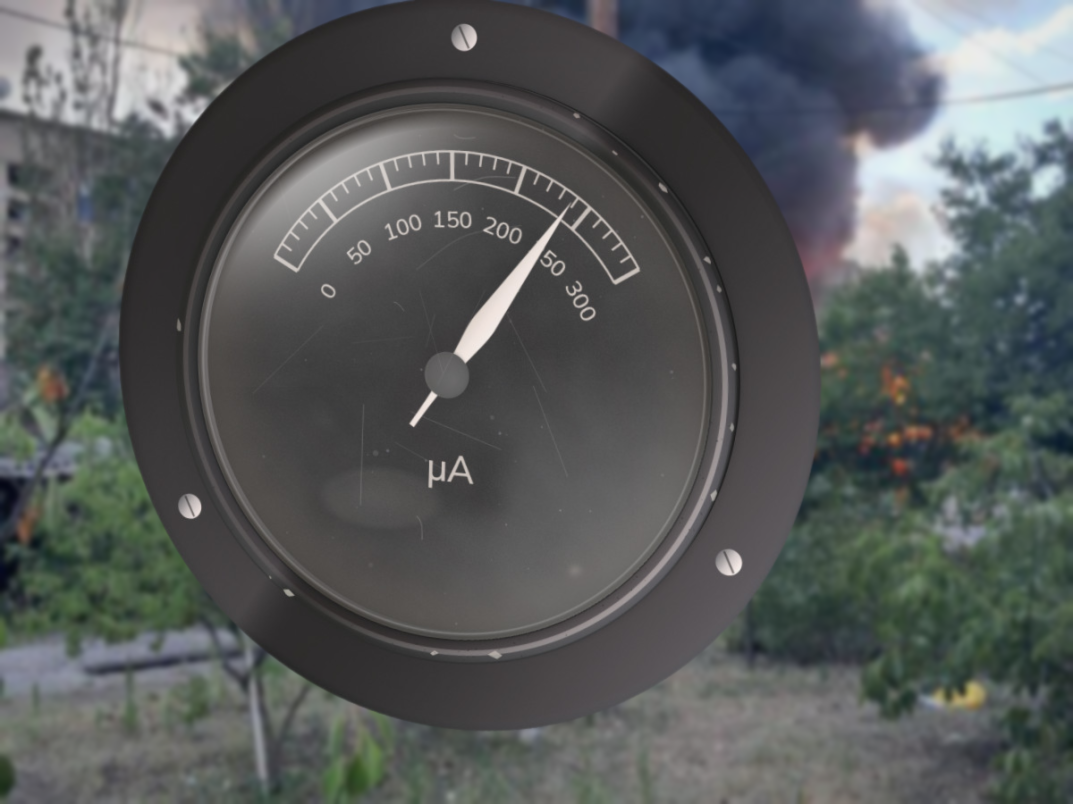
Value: 240 µA
